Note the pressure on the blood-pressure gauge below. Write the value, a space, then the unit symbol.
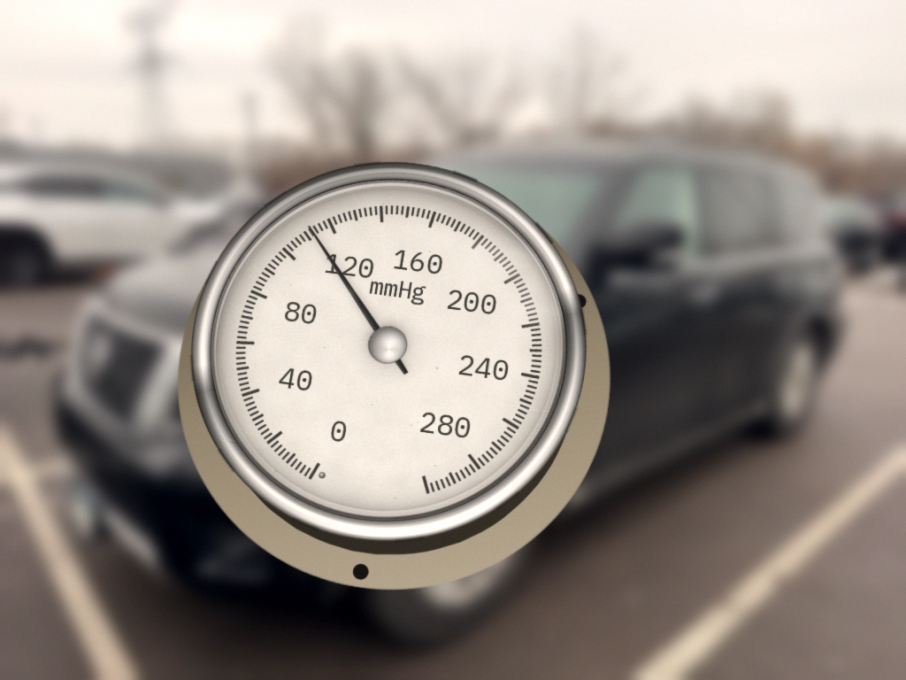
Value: 112 mmHg
